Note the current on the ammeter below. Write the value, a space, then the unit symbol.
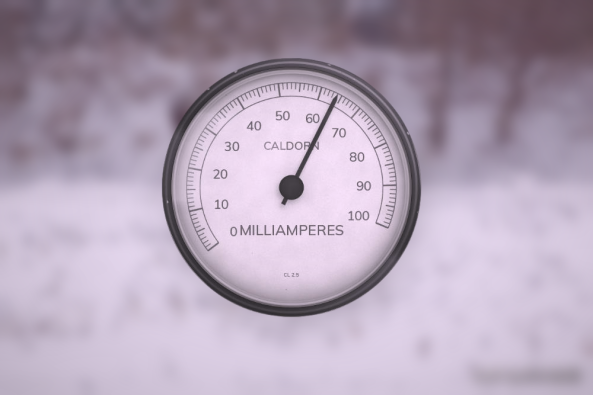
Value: 64 mA
